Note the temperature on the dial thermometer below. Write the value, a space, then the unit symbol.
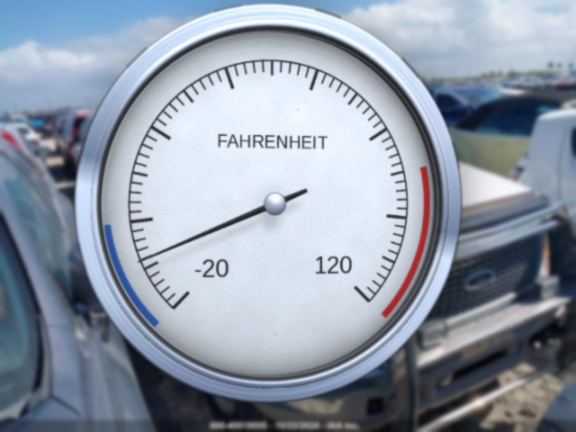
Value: -8 °F
